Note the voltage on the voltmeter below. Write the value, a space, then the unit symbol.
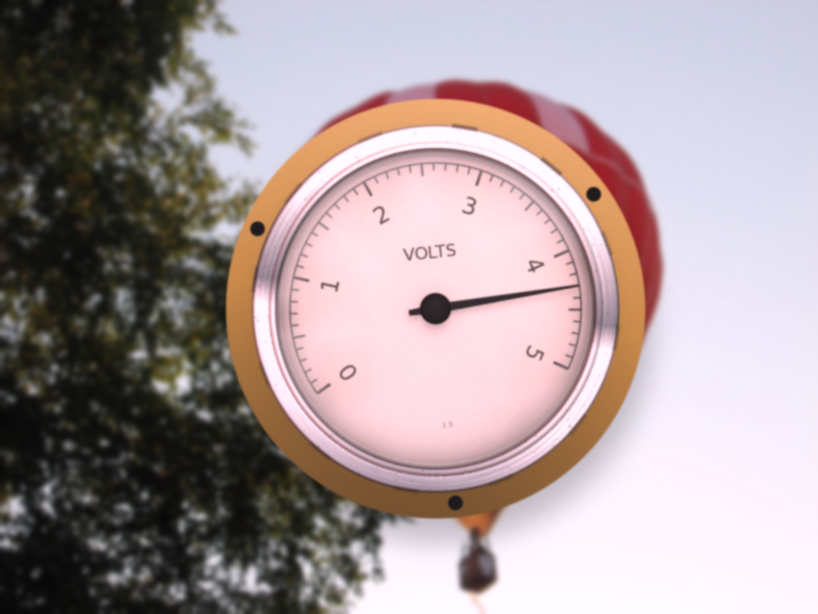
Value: 4.3 V
